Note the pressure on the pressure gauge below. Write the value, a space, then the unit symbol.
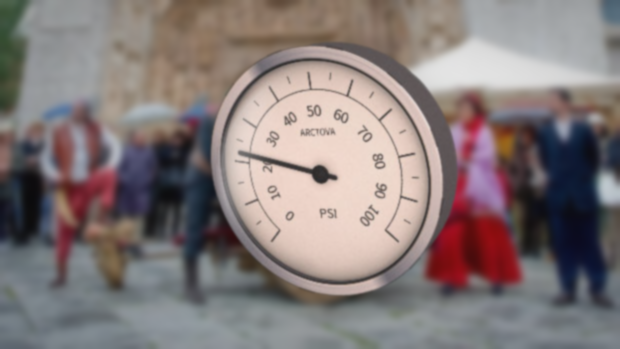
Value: 22.5 psi
